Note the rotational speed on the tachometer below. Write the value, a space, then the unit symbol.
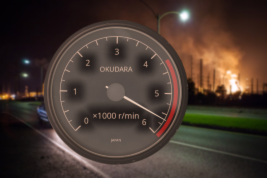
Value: 5625 rpm
